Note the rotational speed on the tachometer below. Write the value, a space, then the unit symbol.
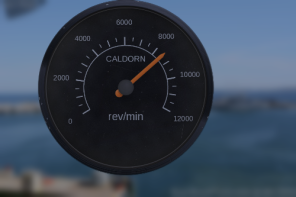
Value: 8500 rpm
